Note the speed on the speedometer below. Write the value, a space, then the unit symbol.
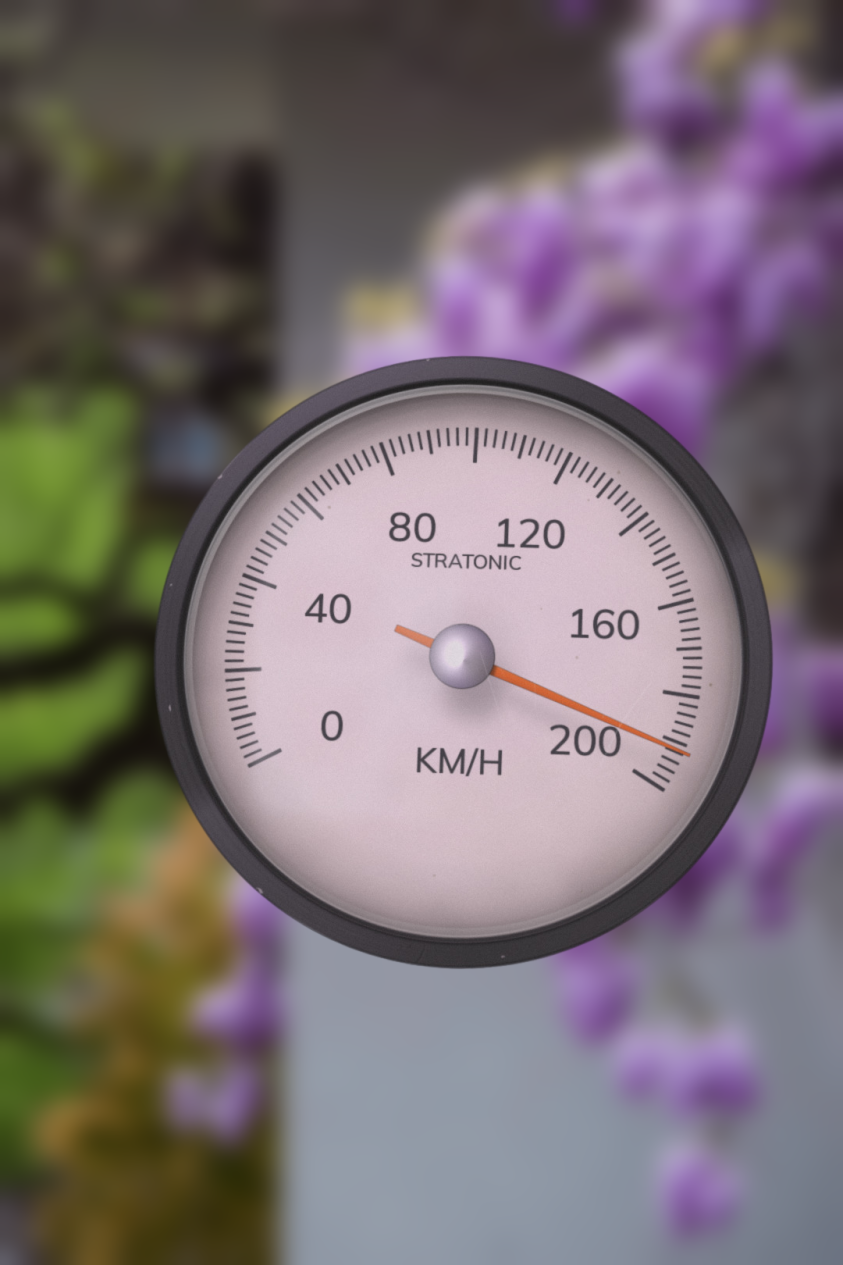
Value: 192 km/h
